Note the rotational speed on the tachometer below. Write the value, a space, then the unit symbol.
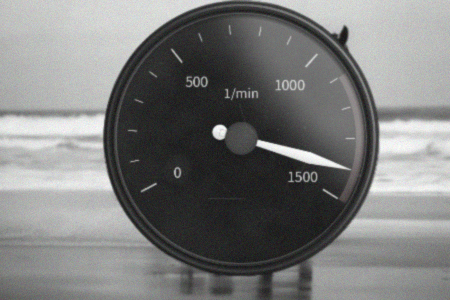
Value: 1400 rpm
